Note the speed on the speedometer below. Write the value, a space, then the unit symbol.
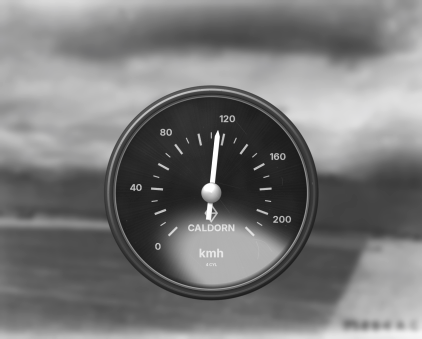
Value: 115 km/h
